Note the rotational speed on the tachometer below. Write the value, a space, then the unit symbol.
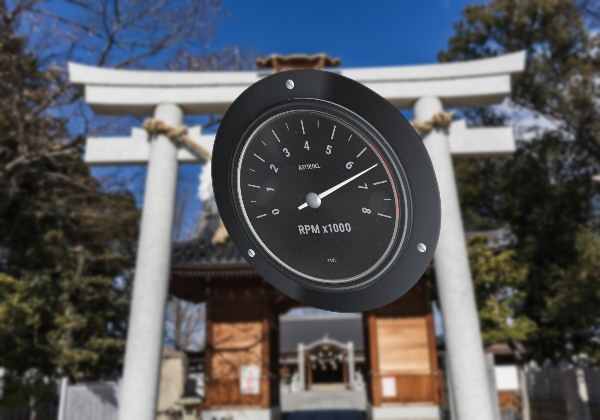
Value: 6500 rpm
